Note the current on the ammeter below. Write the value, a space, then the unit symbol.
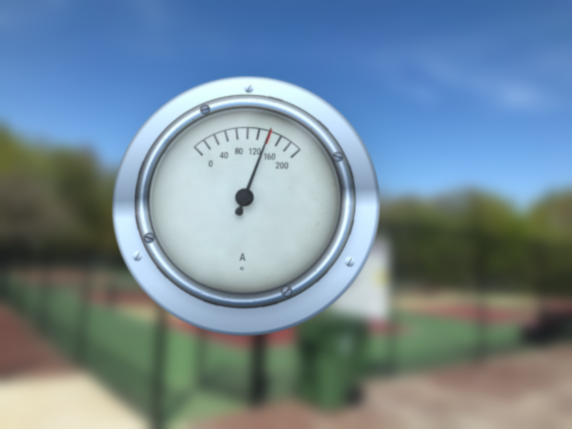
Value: 140 A
